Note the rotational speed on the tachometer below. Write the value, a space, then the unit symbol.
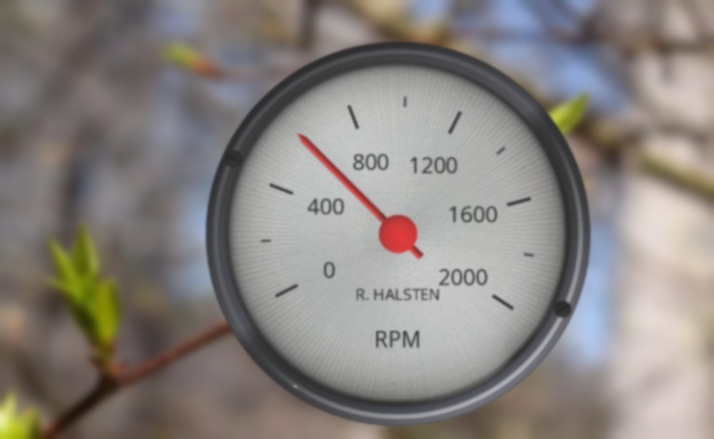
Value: 600 rpm
